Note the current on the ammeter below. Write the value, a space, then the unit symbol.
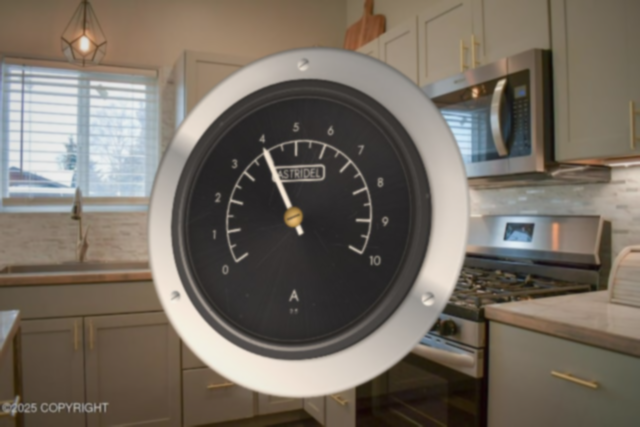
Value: 4 A
